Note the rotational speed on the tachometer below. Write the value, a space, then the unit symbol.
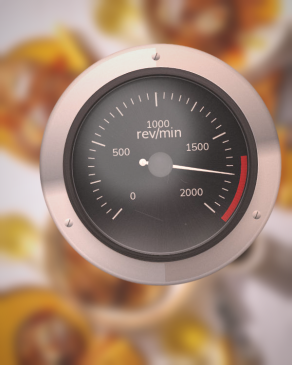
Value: 1750 rpm
